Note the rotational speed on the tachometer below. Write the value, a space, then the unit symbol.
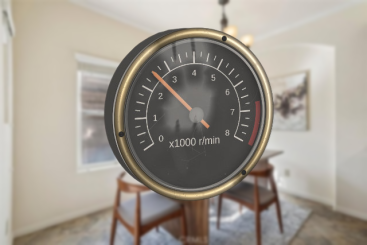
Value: 2500 rpm
